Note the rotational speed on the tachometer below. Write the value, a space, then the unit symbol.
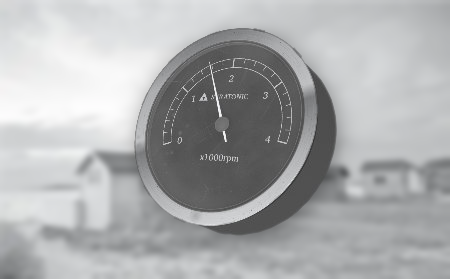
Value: 1600 rpm
